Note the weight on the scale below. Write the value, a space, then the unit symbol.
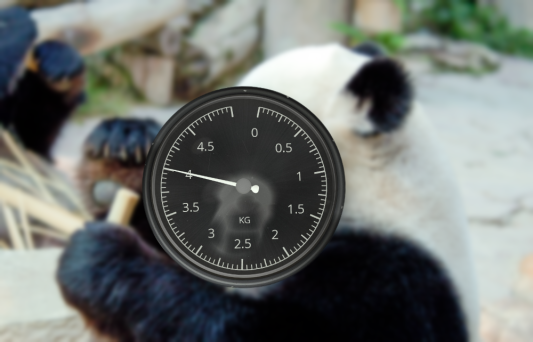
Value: 4 kg
